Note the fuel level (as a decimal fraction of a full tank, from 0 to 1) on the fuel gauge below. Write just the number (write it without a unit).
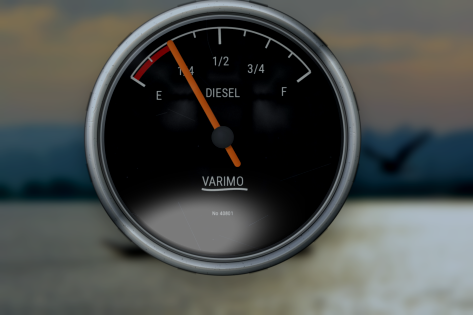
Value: 0.25
